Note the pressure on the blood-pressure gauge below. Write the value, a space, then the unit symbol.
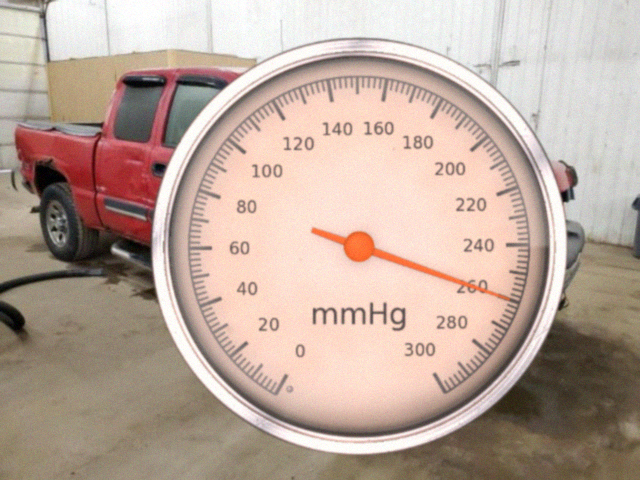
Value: 260 mmHg
